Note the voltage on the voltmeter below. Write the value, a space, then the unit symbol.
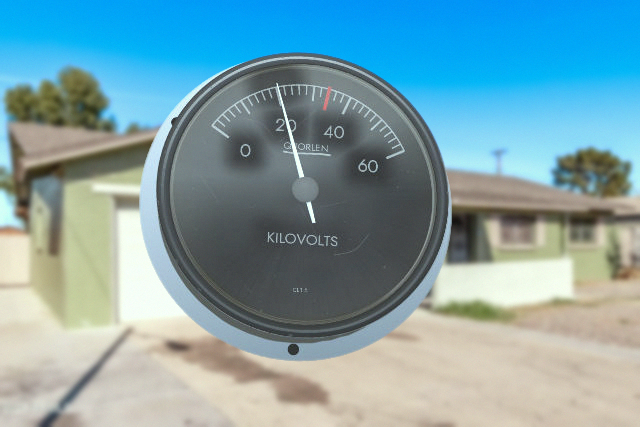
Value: 20 kV
